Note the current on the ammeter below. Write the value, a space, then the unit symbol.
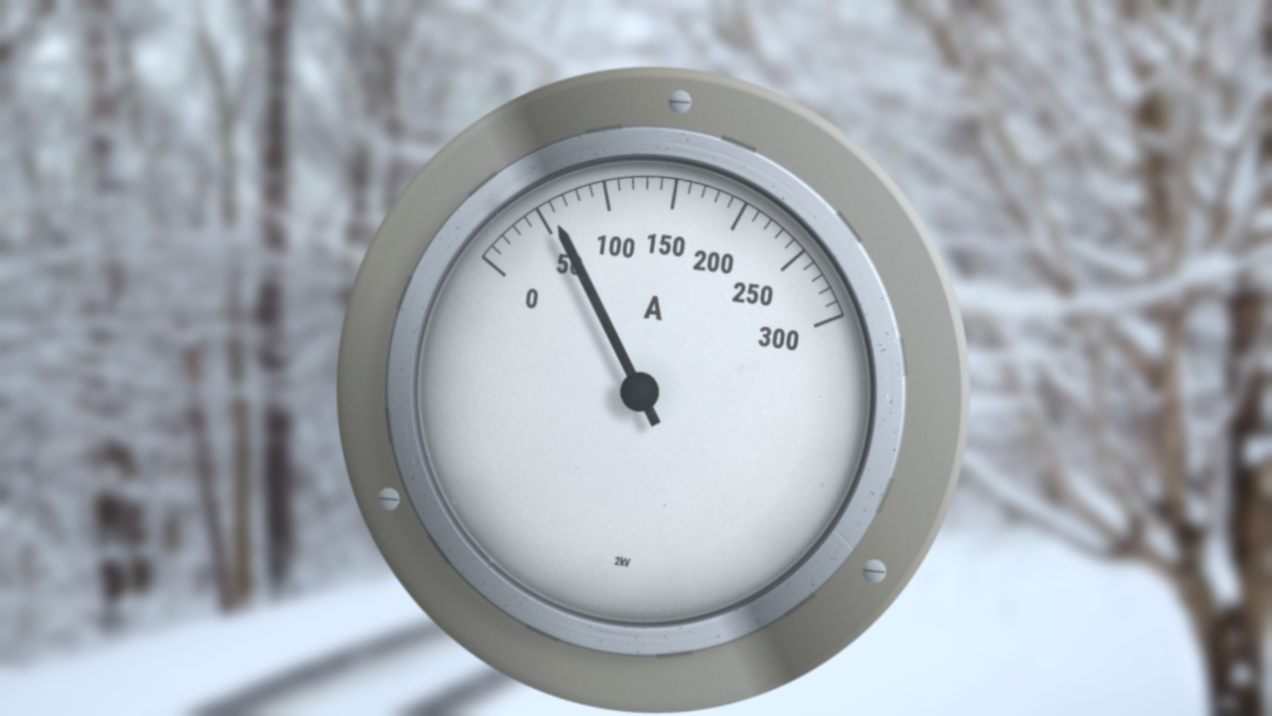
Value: 60 A
